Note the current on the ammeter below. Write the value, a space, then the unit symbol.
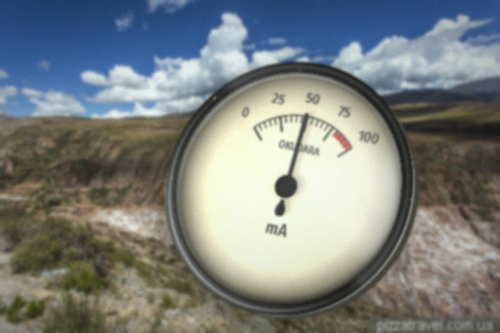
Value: 50 mA
